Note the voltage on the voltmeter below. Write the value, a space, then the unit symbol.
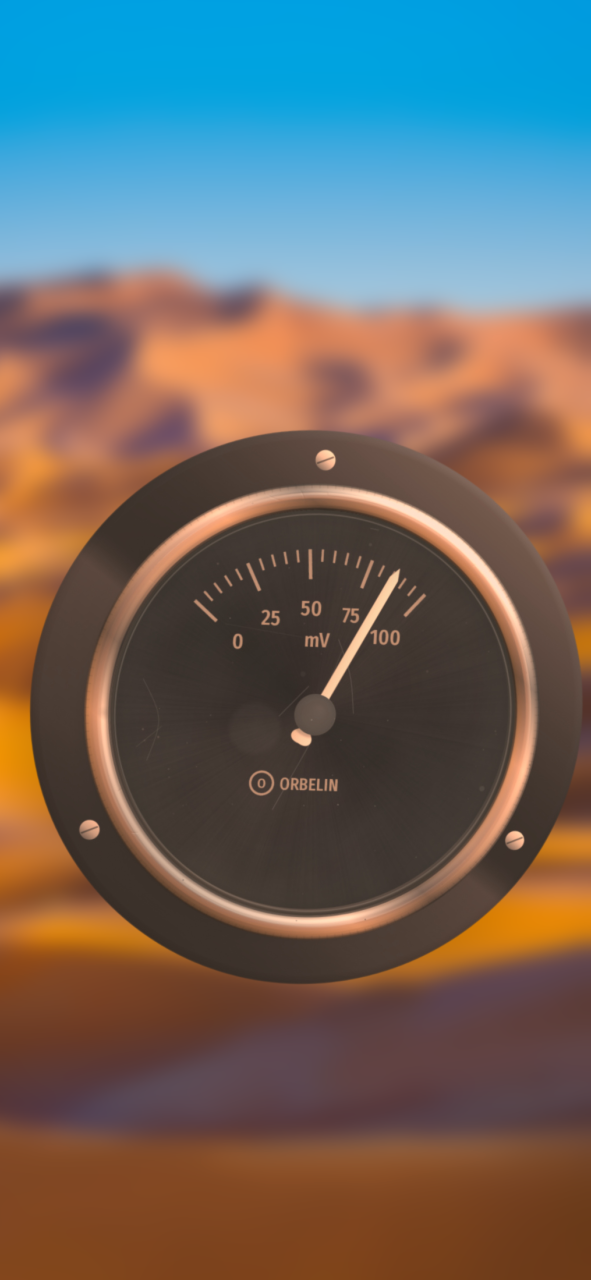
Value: 85 mV
